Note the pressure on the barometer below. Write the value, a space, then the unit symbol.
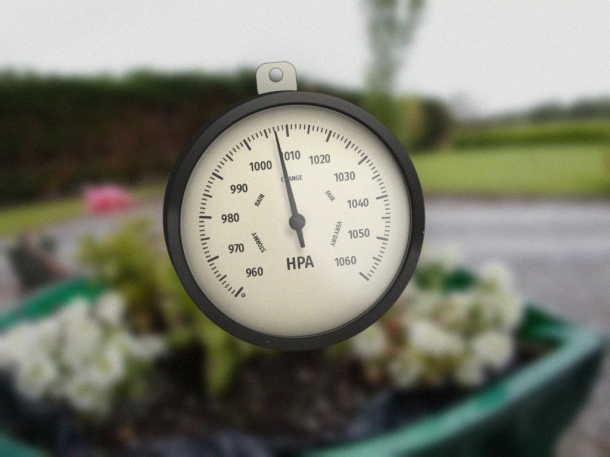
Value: 1007 hPa
